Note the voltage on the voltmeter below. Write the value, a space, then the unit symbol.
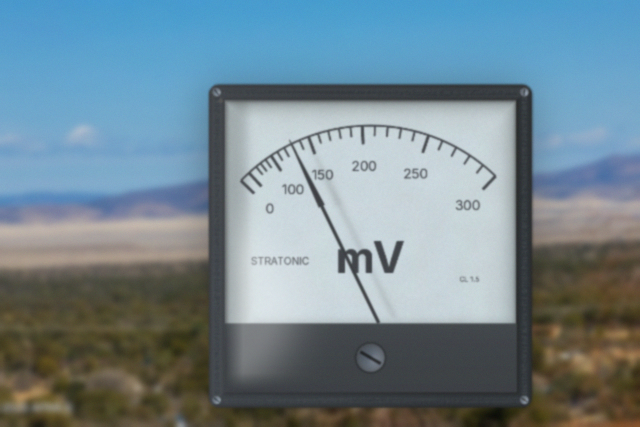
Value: 130 mV
